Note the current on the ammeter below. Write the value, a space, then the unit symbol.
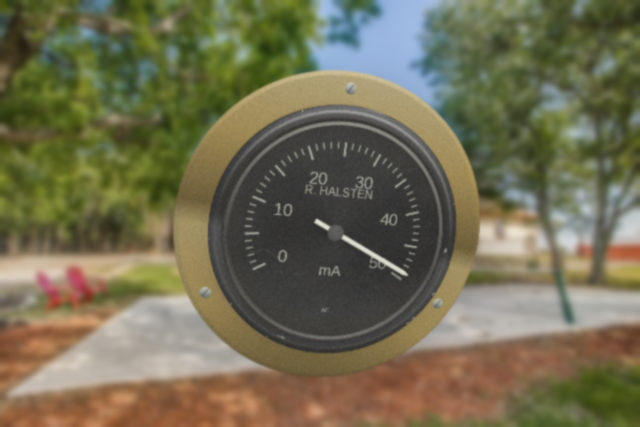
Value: 49 mA
